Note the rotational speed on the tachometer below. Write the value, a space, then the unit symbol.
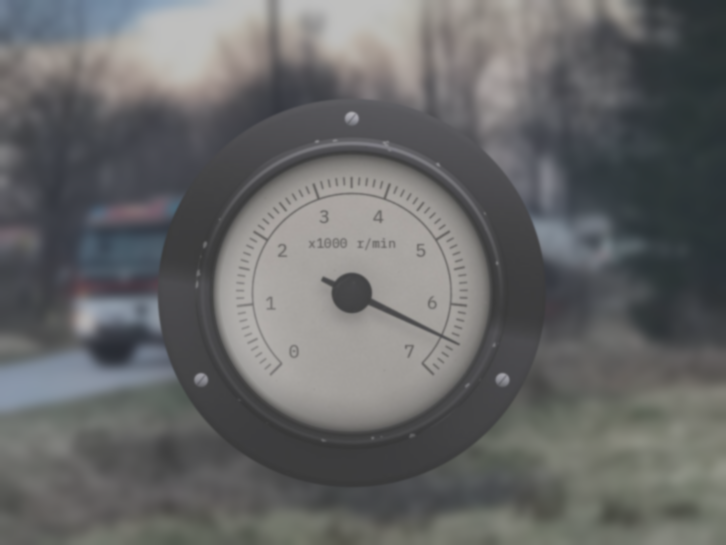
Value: 6500 rpm
